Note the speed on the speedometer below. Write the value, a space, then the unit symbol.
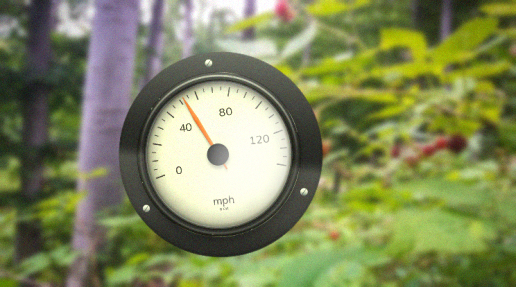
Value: 52.5 mph
